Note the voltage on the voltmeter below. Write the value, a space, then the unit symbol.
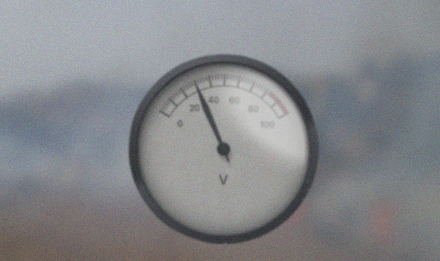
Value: 30 V
